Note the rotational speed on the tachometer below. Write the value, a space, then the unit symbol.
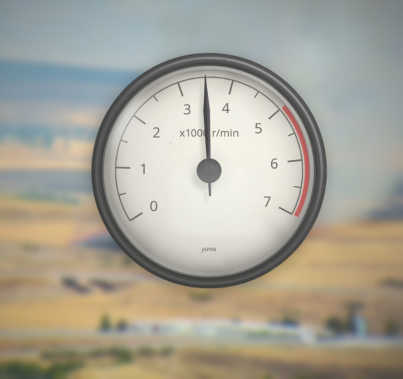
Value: 3500 rpm
